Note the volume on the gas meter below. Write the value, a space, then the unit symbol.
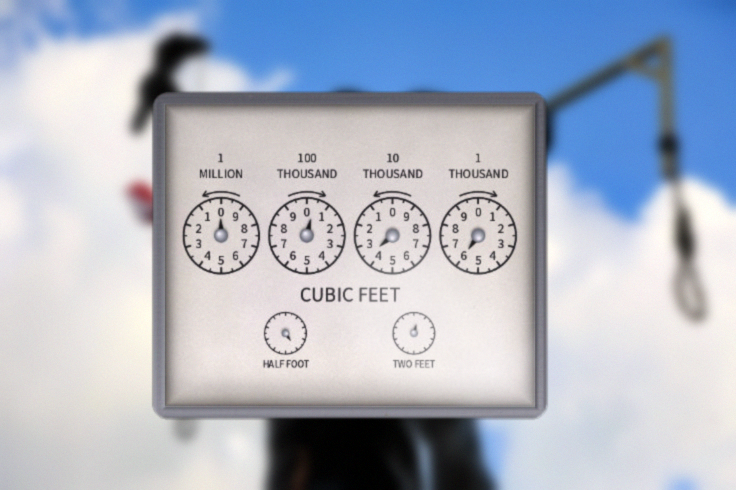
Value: 3600 ft³
